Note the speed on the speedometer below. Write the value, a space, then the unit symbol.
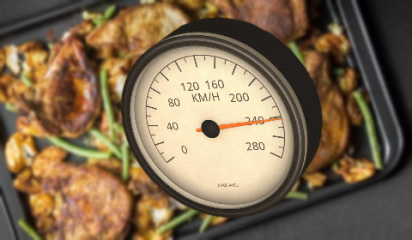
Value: 240 km/h
